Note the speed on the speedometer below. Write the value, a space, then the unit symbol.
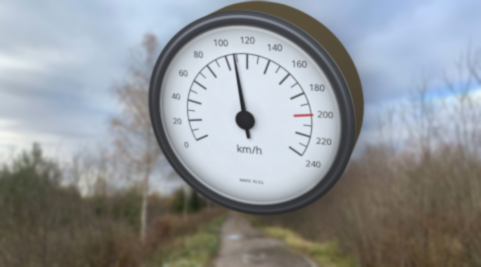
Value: 110 km/h
